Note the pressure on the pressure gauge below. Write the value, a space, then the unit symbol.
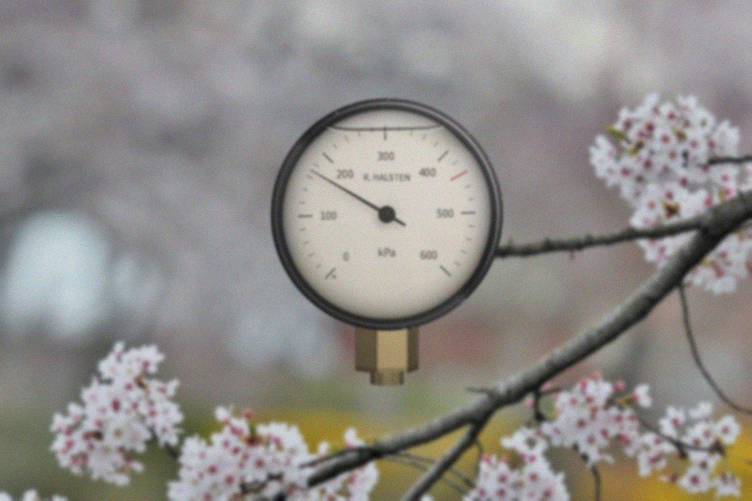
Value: 170 kPa
